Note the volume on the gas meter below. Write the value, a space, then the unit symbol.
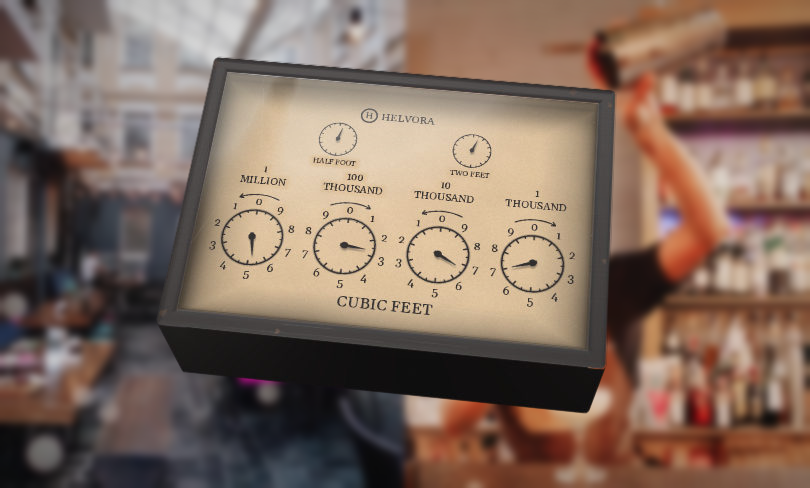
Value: 526700 ft³
